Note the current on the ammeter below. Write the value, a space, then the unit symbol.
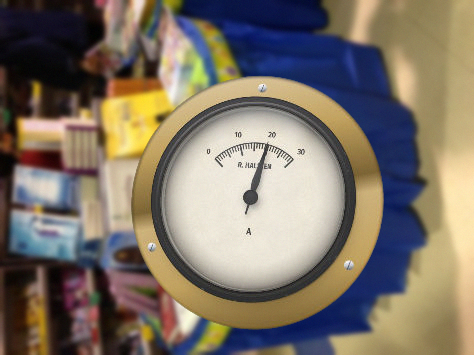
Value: 20 A
